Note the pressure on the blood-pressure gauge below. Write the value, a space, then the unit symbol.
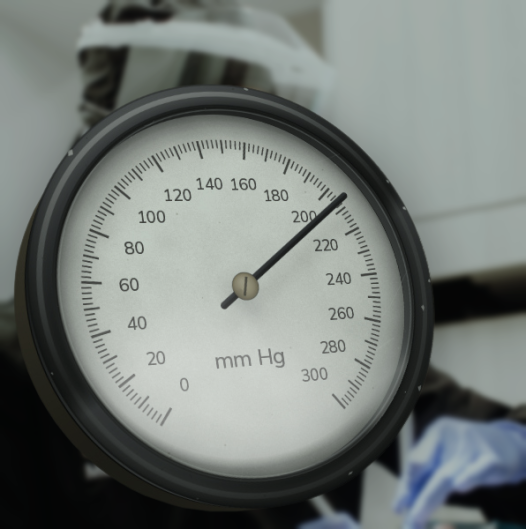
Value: 206 mmHg
